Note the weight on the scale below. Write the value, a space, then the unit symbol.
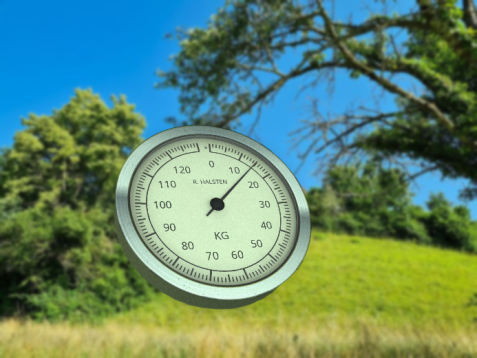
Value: 15 kg
